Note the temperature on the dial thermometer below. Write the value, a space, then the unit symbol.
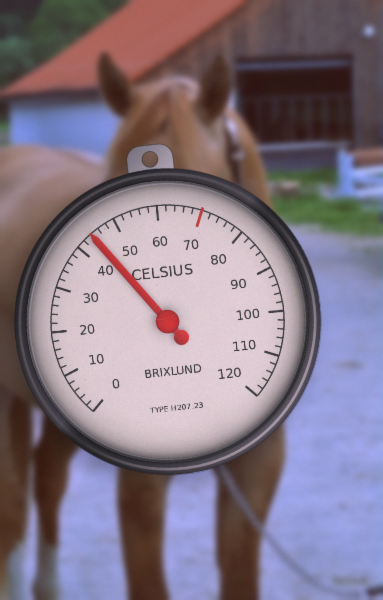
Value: 44 °C
